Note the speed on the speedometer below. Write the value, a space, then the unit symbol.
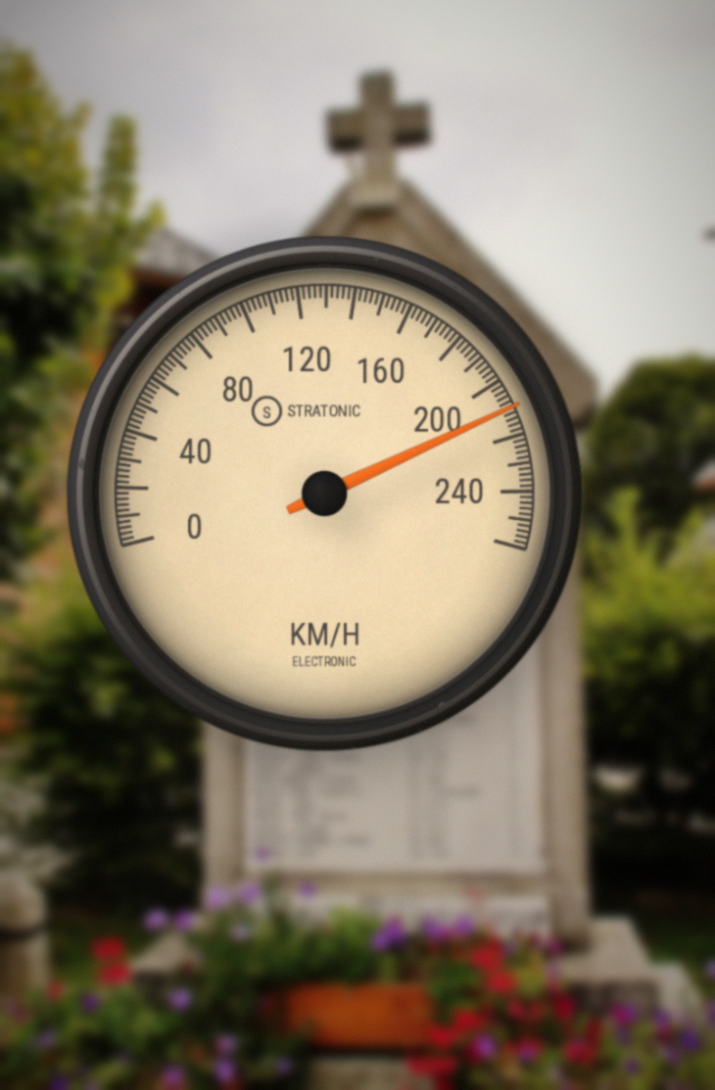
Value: 210 km/h
